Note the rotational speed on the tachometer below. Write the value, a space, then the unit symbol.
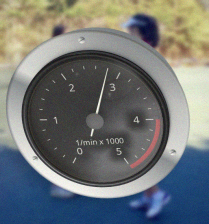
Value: 2800 rpm
